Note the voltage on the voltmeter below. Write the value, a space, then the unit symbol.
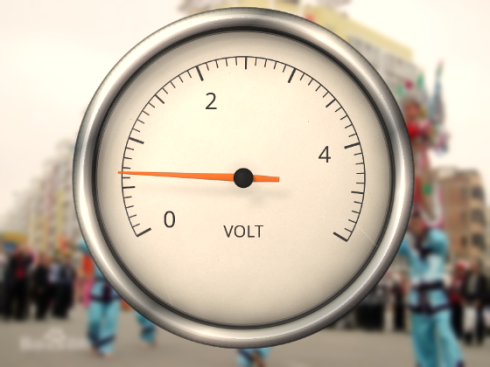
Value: 0.65 V
